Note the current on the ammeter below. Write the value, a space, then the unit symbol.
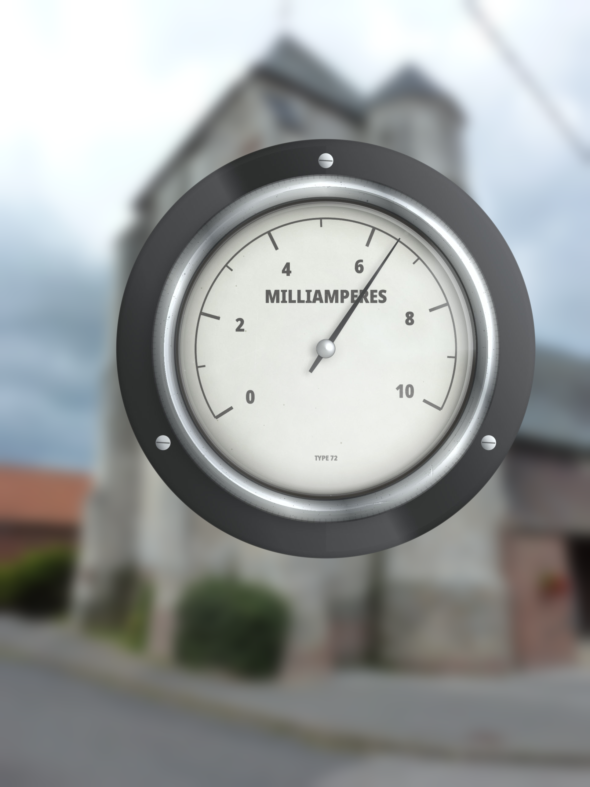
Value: 6.5 mA
